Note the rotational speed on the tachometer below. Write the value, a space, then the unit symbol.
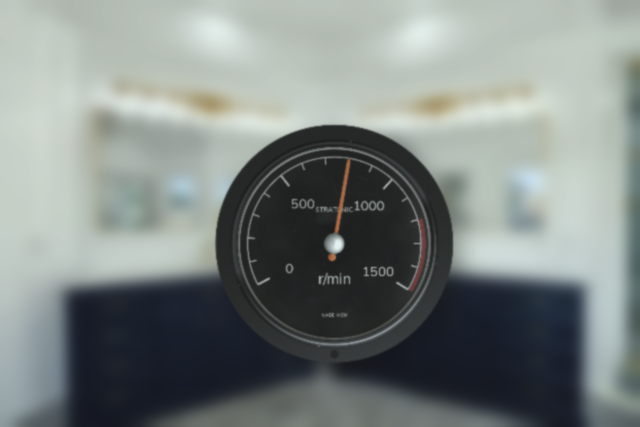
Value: 800 rpm
